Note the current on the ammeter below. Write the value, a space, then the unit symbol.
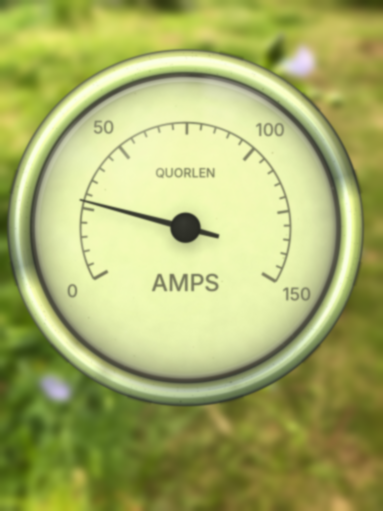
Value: 27.5 A
